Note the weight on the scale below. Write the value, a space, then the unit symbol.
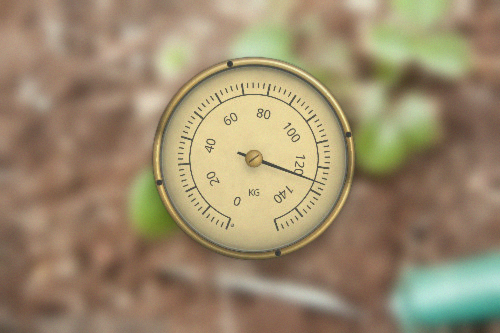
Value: 126 kg
